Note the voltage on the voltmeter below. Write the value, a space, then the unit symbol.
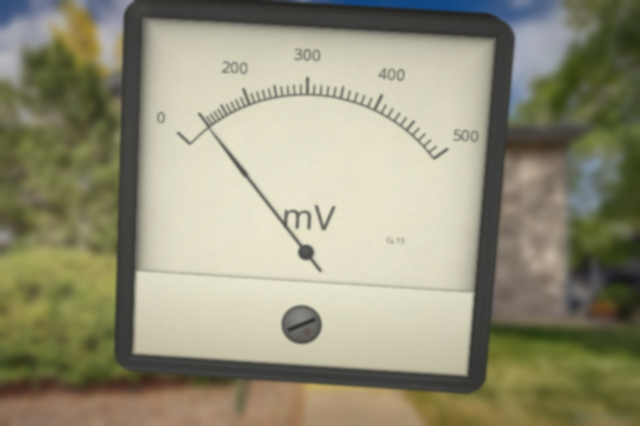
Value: 100 mV
